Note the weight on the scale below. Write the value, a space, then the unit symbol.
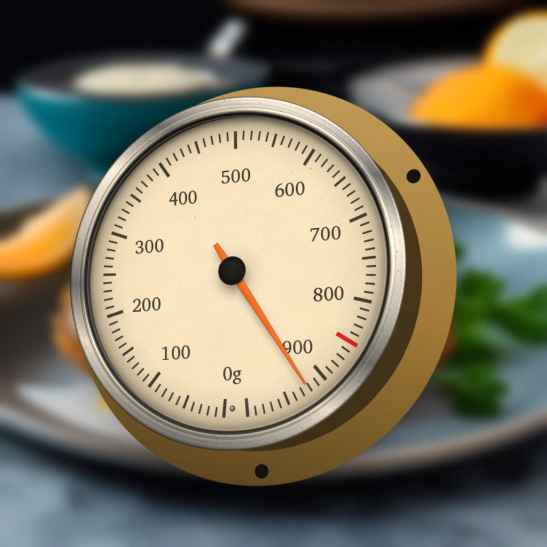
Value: 920 g
